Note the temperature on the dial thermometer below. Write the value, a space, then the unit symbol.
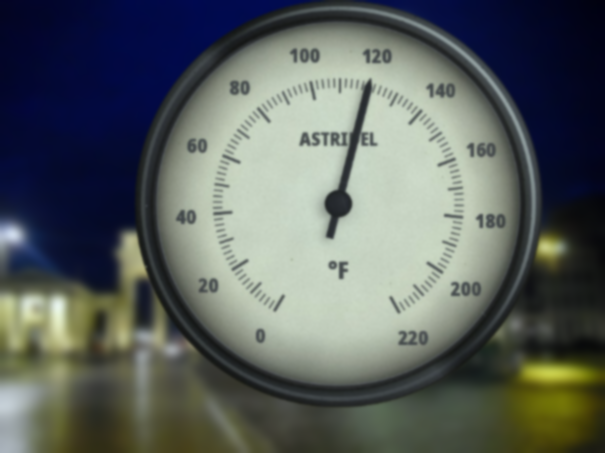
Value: 120 °F
